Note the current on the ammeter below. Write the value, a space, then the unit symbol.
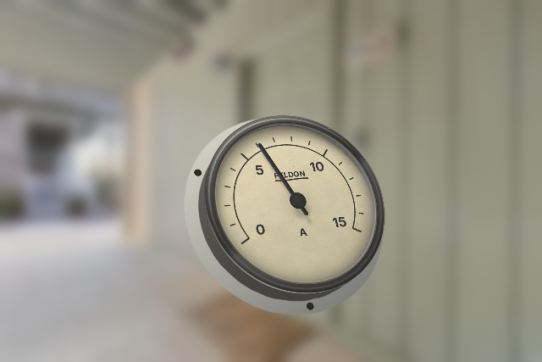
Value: 6 A
